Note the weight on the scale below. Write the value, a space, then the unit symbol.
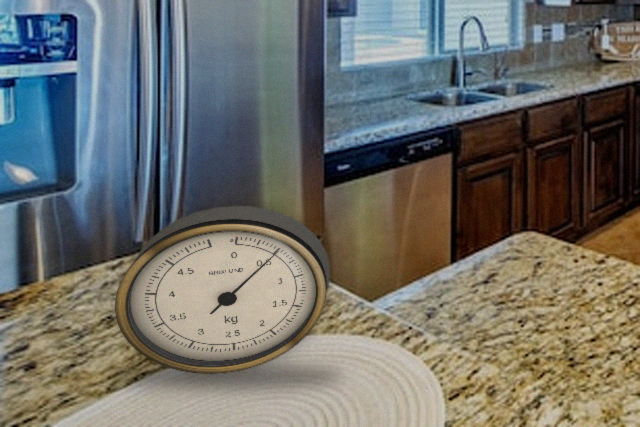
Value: 0.5 kg
